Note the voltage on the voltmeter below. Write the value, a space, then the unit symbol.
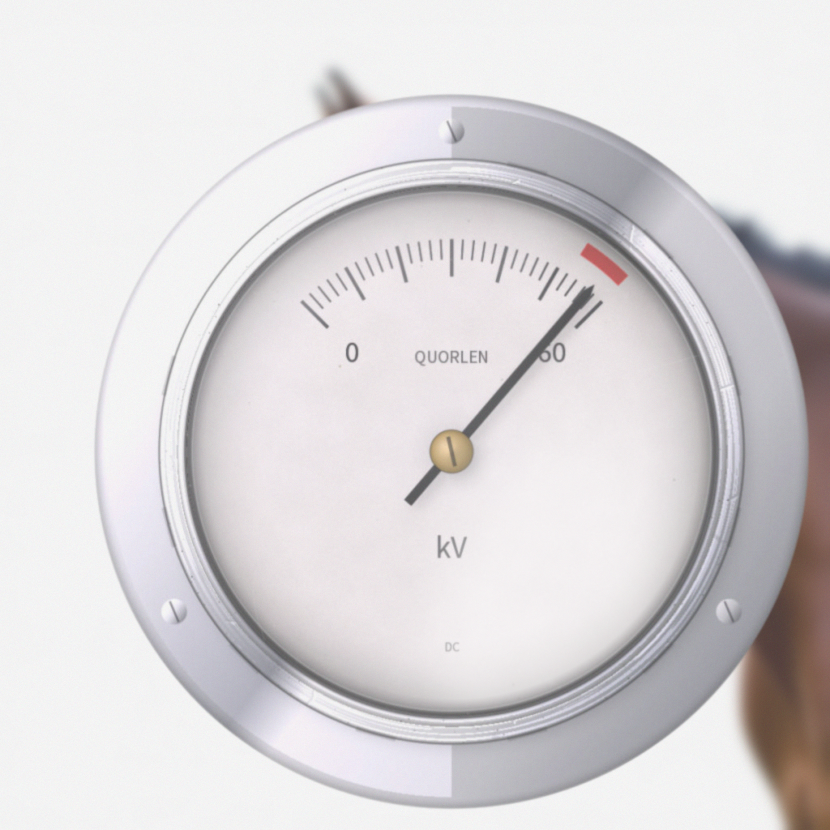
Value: 57 kV
